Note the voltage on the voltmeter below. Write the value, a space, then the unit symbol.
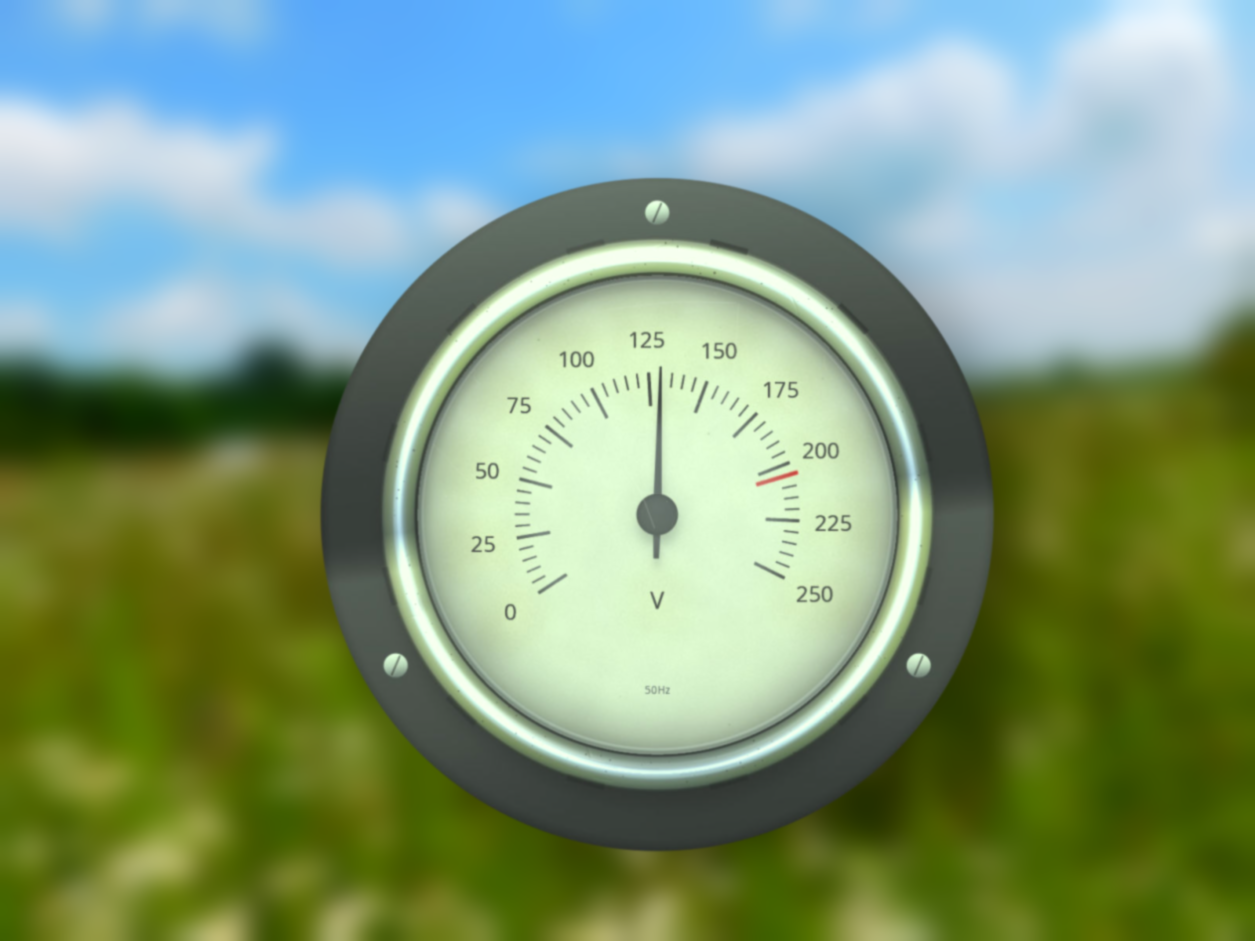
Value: 130 V
